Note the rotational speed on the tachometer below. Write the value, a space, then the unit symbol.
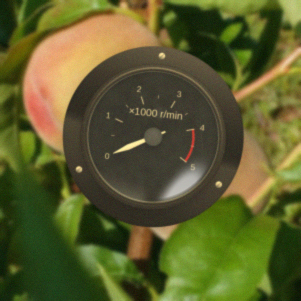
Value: 0 rpm
